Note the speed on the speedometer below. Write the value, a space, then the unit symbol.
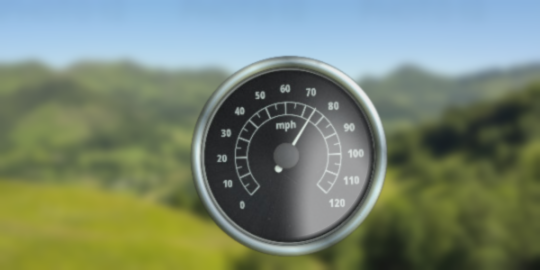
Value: 75 mph
